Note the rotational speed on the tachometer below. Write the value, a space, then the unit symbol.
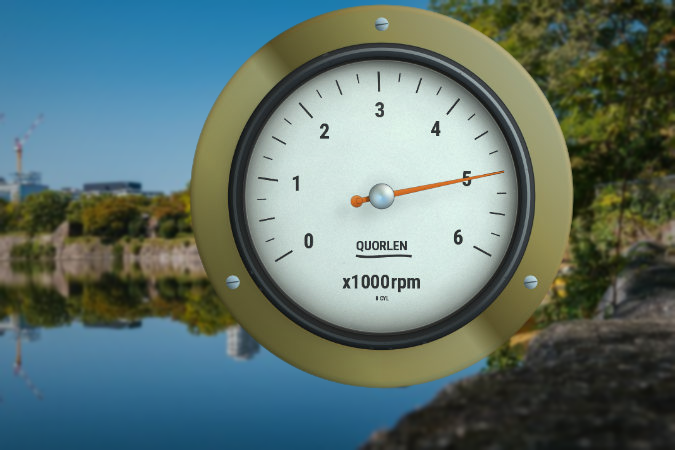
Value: 5000 rpm
